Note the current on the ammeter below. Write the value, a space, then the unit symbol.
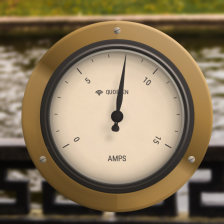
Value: 8 A
